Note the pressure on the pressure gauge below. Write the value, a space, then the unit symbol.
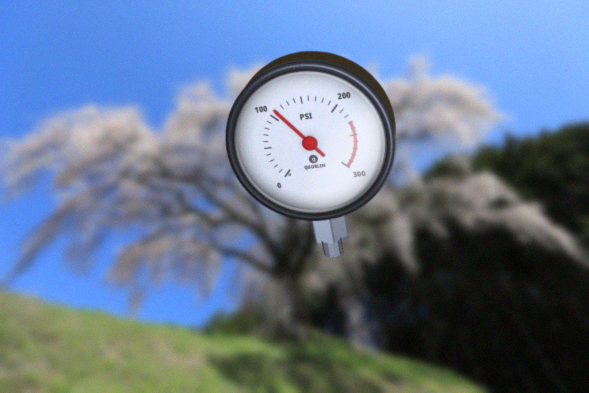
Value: 110 psi
